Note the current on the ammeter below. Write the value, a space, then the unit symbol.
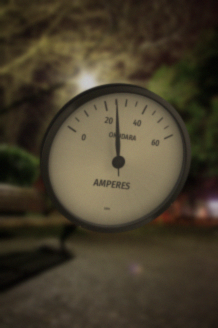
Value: 25 A
